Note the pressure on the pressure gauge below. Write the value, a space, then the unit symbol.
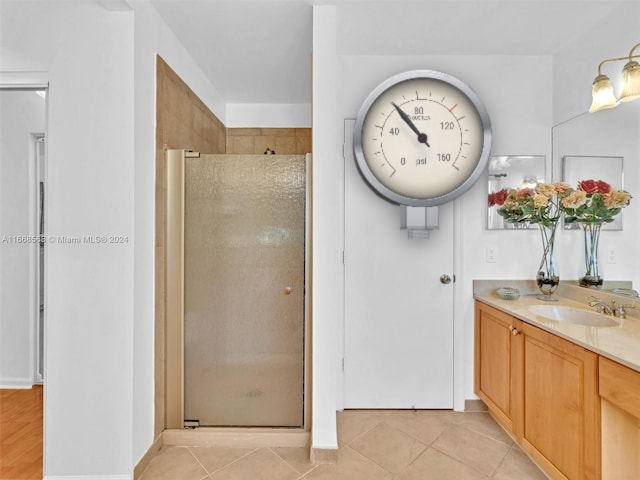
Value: 60 psi
